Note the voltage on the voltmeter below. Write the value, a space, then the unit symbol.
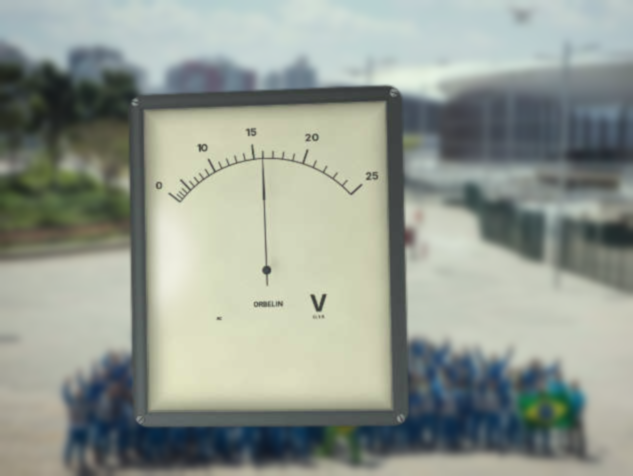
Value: 16 V
